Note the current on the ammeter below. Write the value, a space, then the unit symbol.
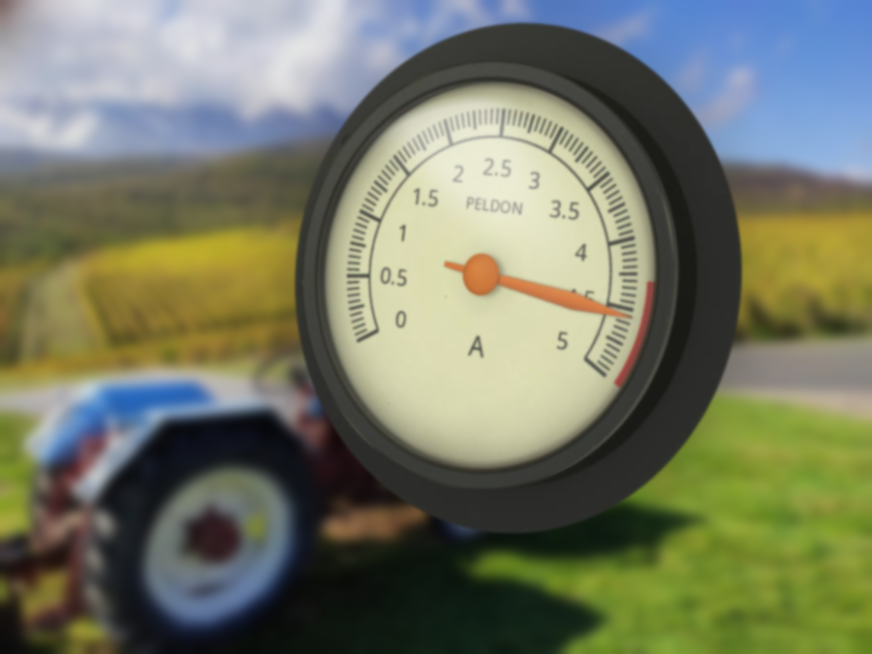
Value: 4.55 A
